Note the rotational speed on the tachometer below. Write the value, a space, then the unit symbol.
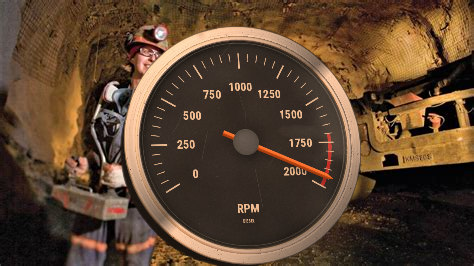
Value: 1950 rpm
